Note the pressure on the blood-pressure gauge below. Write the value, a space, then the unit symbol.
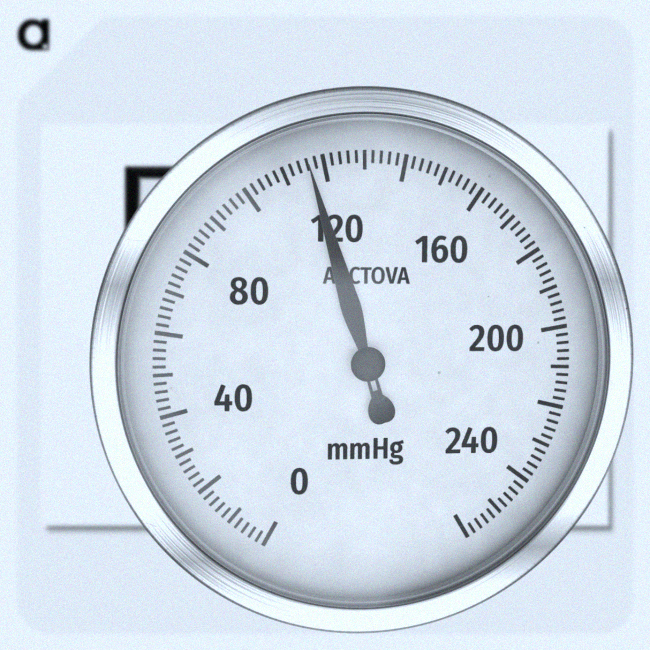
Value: 116 mmHg
